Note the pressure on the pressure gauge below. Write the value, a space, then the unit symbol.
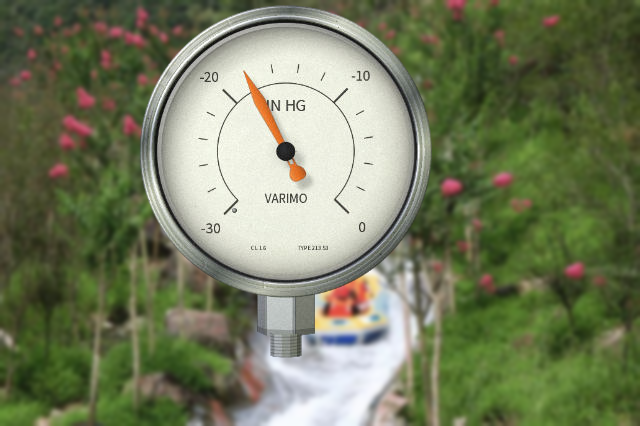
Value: -18 inHg
